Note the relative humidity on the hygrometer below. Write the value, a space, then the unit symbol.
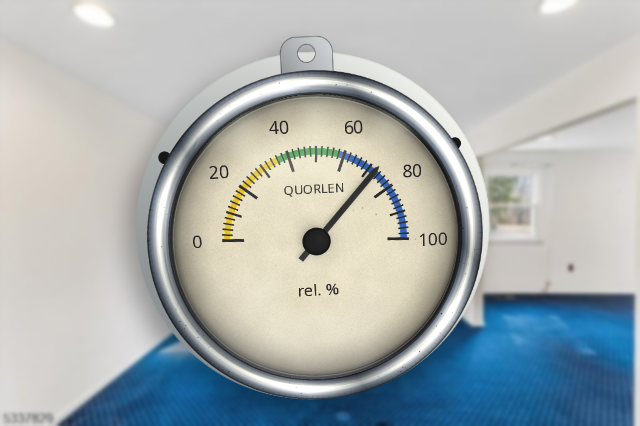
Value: 72 %
